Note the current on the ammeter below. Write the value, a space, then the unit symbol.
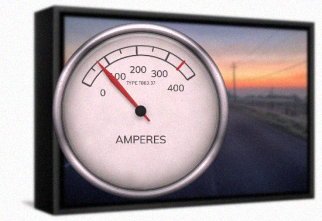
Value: 75 A
